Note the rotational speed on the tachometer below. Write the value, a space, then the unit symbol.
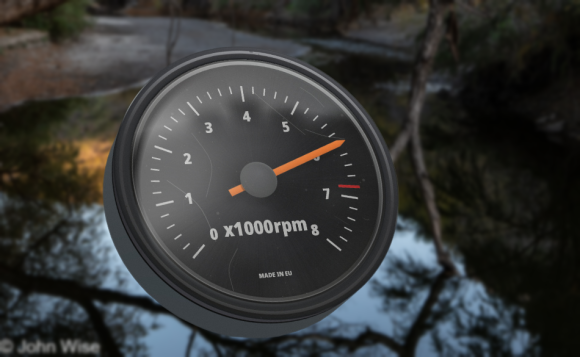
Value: 6000 rpm
